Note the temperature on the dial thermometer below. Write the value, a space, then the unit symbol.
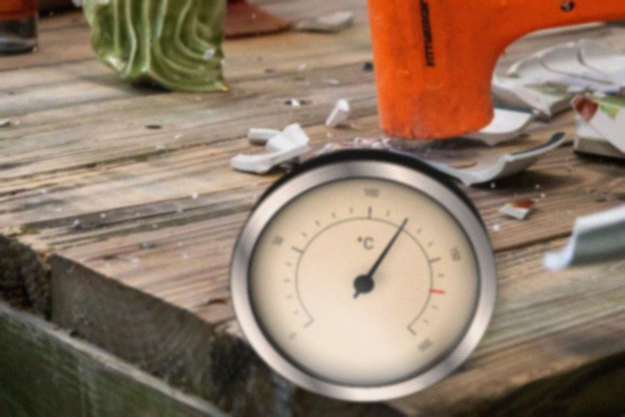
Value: 120 °C
